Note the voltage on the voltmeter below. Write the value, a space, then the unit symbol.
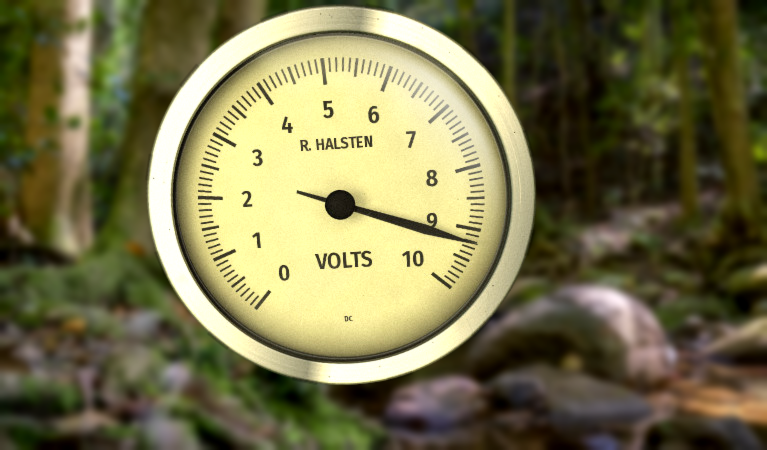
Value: 9.2 V
